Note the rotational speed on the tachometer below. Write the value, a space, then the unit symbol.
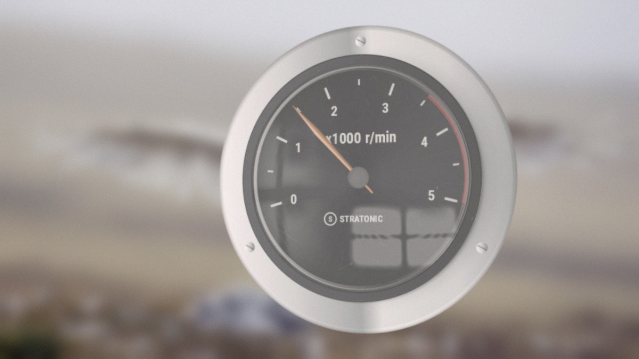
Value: 1500 rpm
